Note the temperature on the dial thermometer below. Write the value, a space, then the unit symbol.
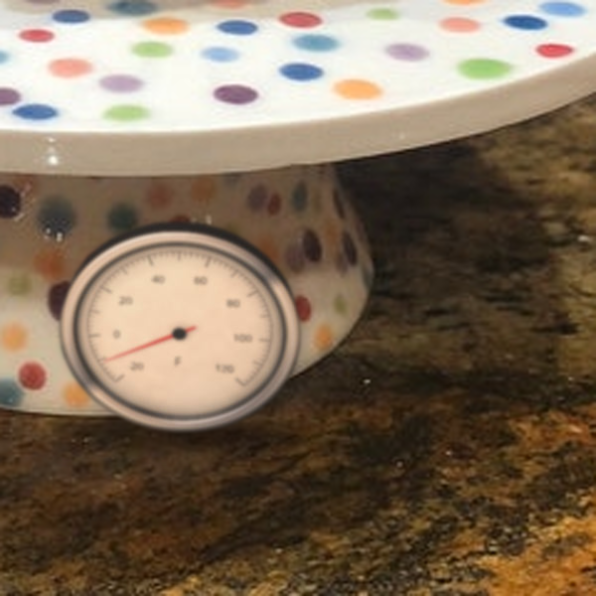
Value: -10 °F
